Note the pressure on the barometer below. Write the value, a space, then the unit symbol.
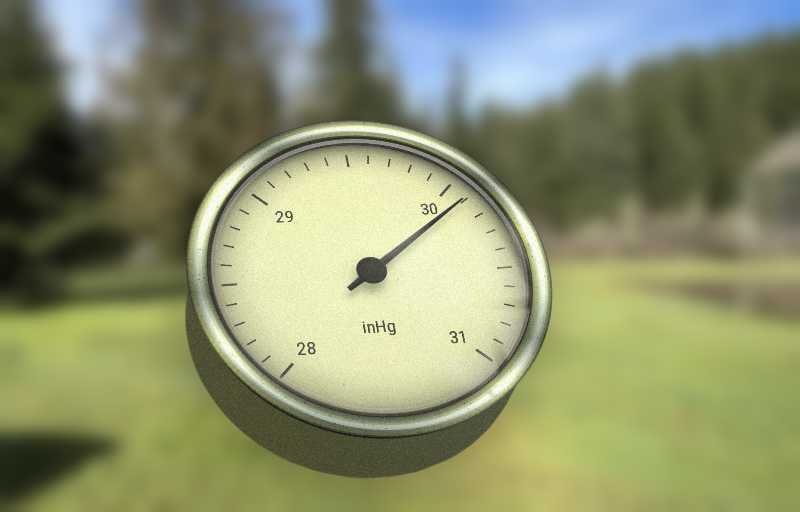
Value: 30.1 inHg
